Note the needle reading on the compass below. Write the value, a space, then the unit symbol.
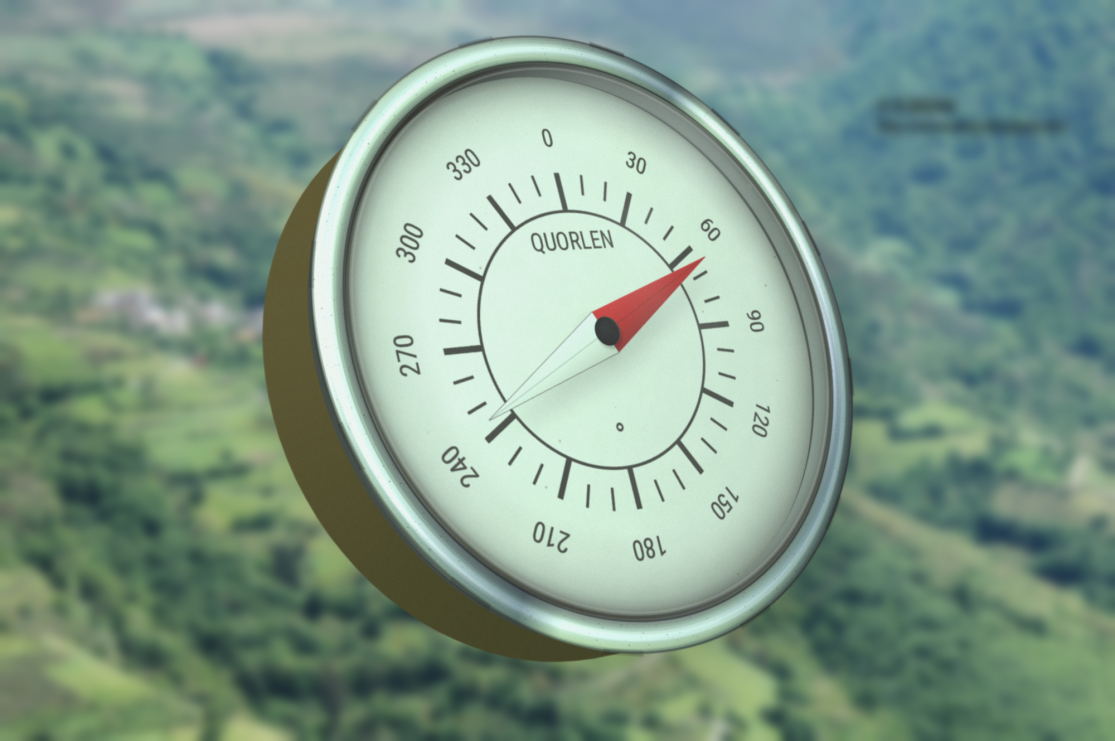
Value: 65 °
